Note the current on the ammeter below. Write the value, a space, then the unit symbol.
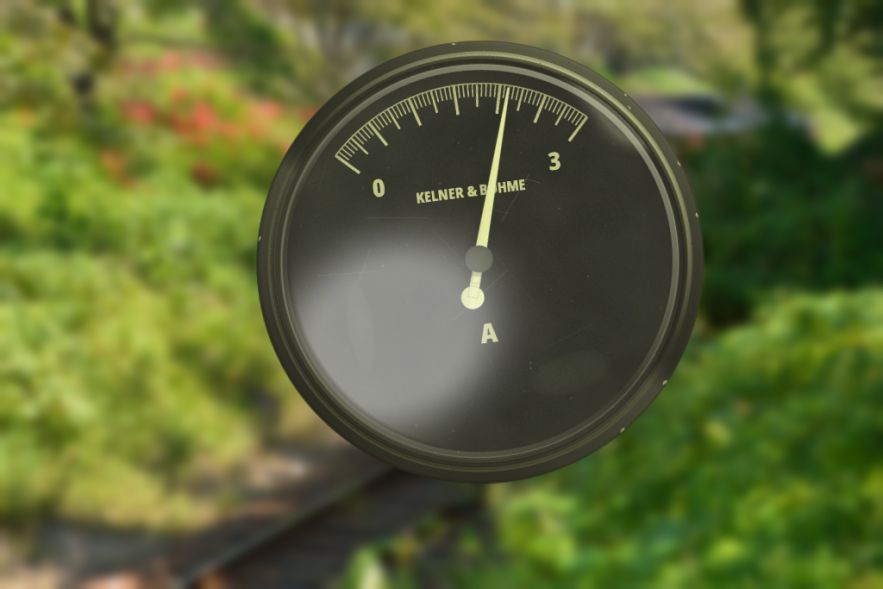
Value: 2.1 A
